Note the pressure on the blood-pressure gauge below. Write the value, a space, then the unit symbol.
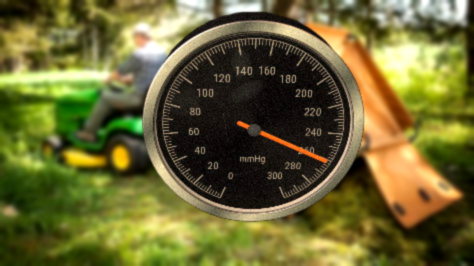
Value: 260 mmHg
